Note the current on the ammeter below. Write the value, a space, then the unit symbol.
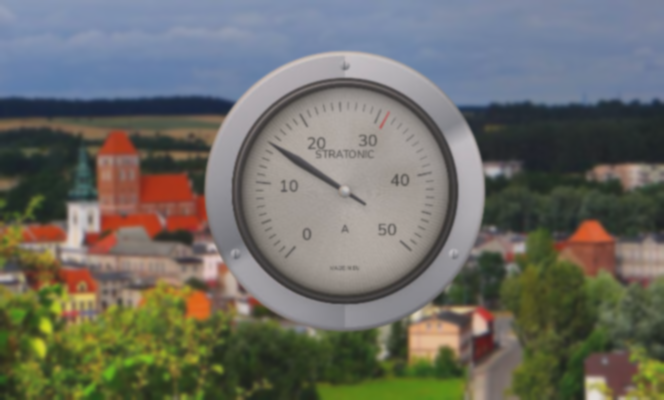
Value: 15 A
